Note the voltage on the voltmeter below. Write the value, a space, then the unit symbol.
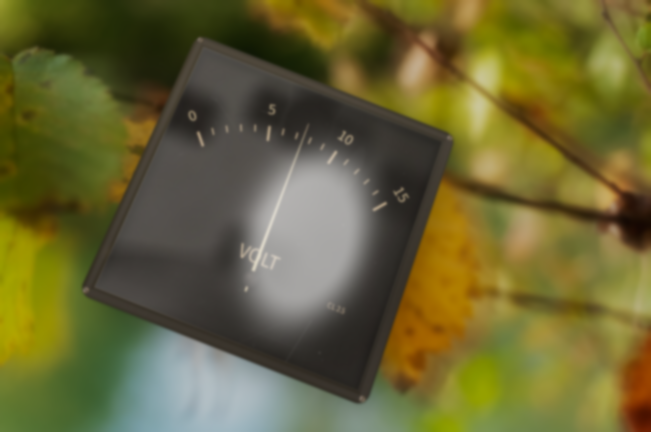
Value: 7.5 V
